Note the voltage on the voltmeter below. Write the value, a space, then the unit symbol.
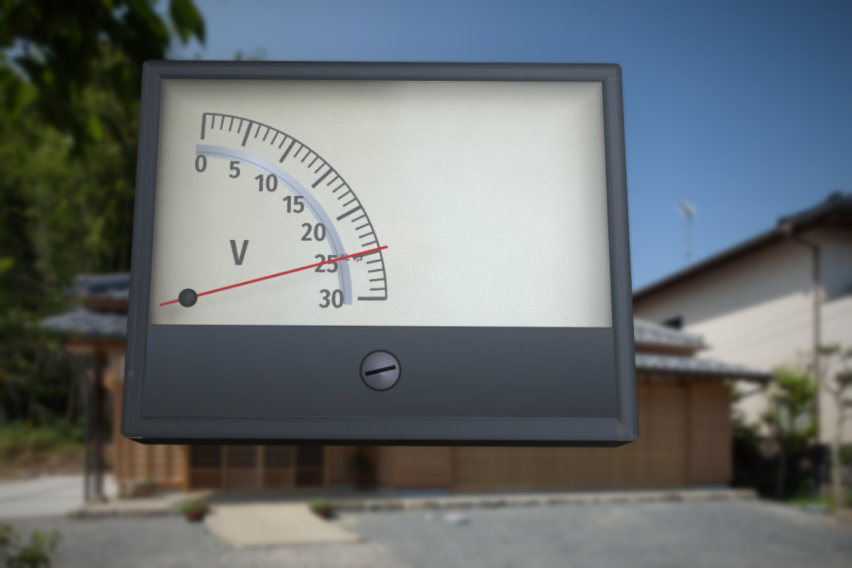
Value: 25 V
